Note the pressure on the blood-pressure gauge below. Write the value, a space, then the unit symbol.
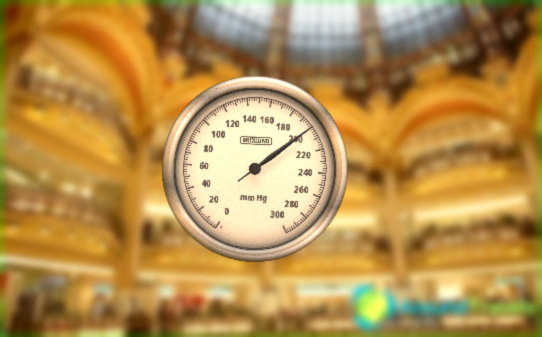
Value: 200 mmHg
